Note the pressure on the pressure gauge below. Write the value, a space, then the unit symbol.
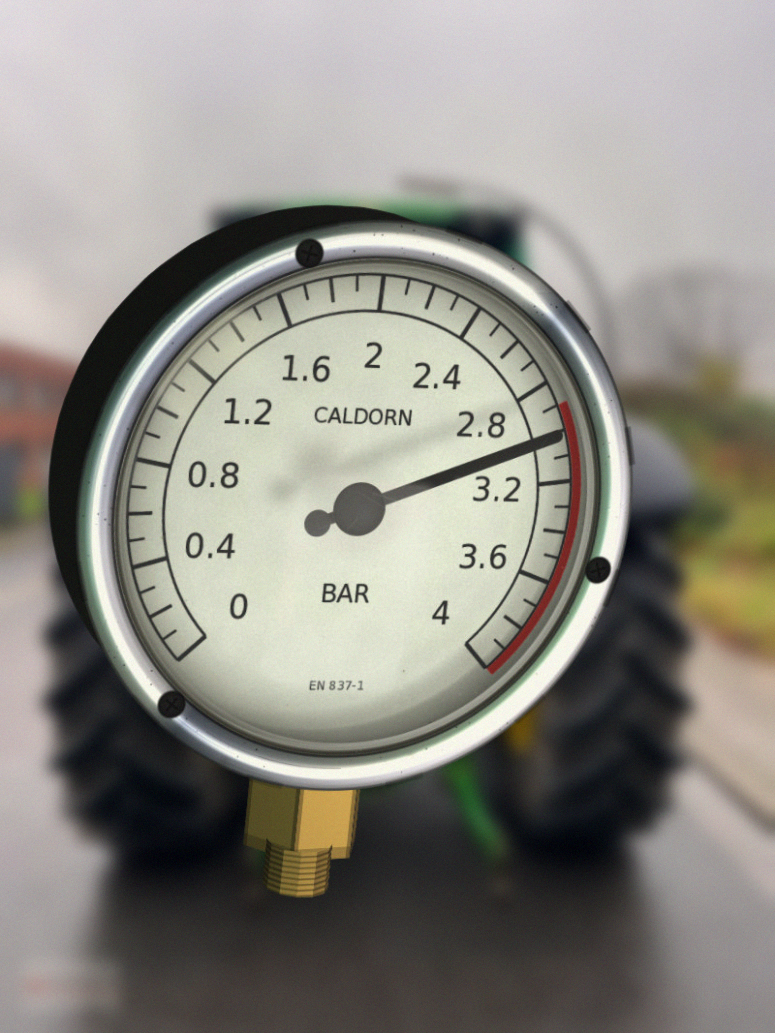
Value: 3 bar
